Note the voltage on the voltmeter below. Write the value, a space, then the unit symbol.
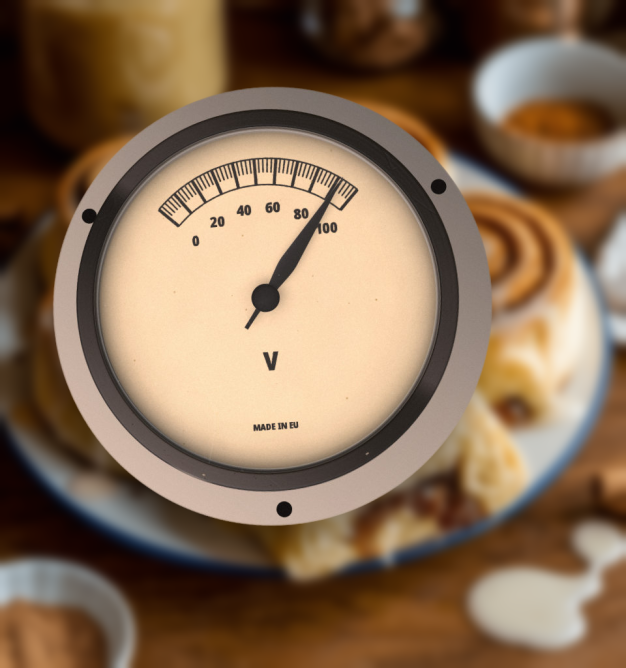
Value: 92 V
